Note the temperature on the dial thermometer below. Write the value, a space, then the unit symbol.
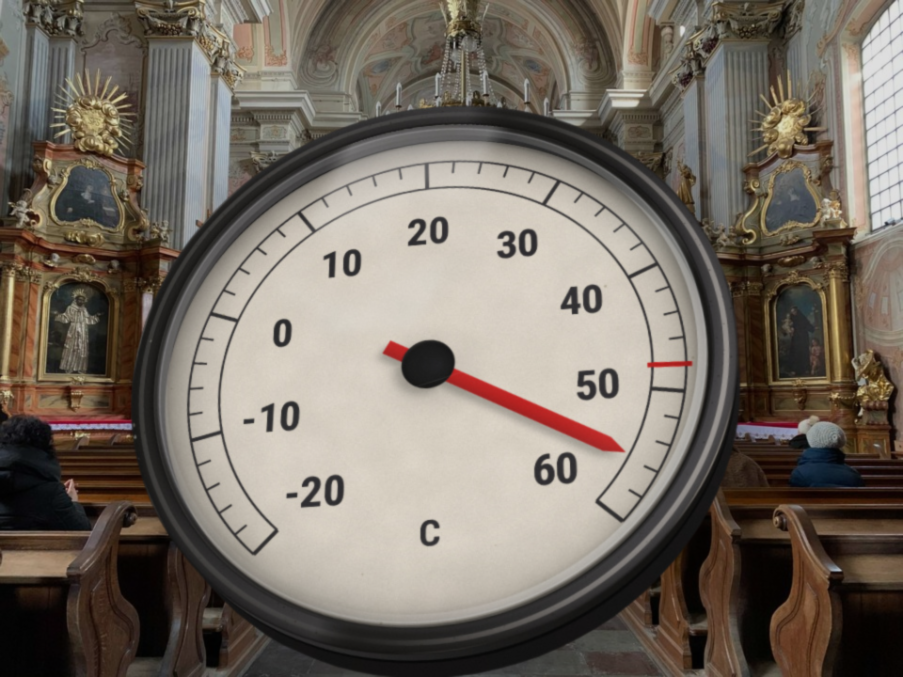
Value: 56 °C
